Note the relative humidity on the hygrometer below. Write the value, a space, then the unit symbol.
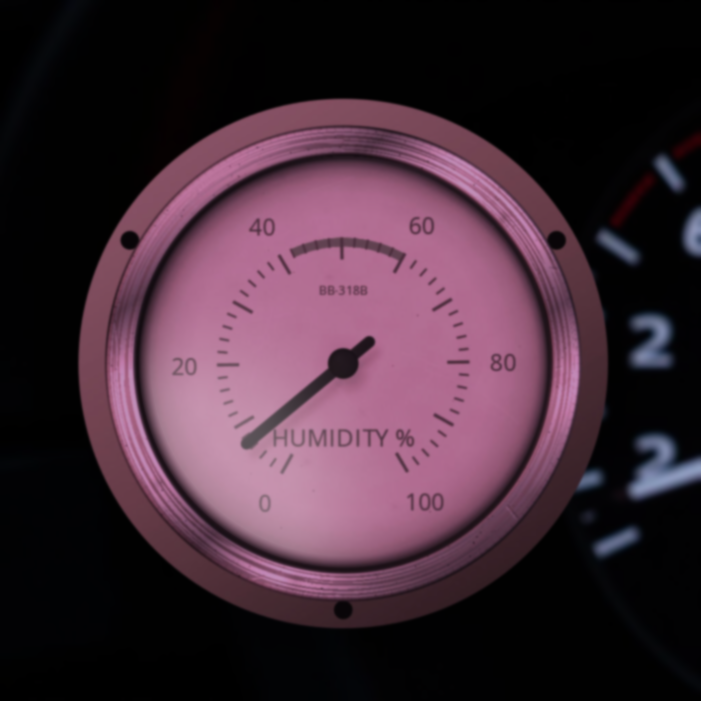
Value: 7 %
